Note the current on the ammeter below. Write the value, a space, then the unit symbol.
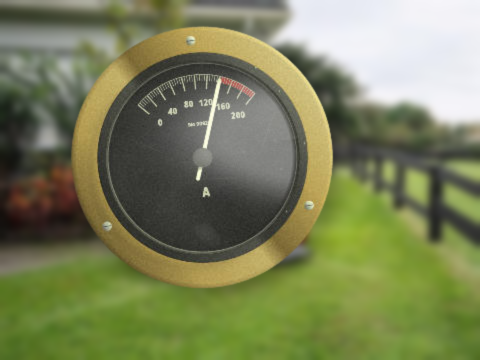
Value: 140 A
